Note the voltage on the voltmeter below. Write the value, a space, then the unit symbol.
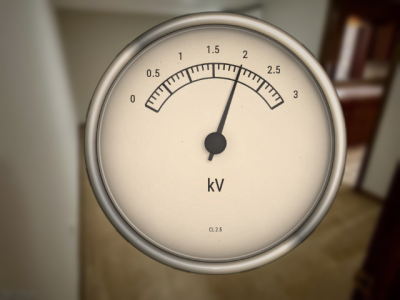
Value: 2 kV
